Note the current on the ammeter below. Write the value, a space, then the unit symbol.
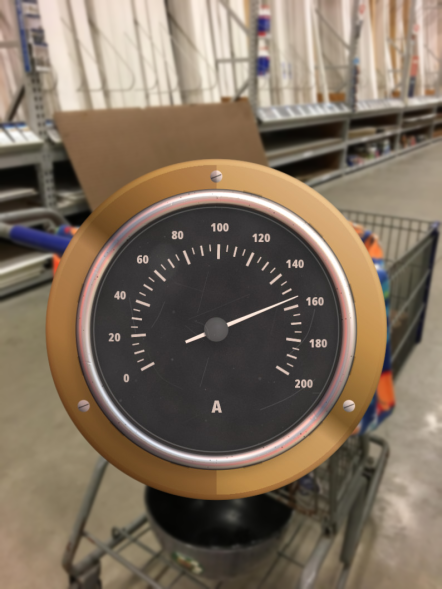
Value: 155 A
